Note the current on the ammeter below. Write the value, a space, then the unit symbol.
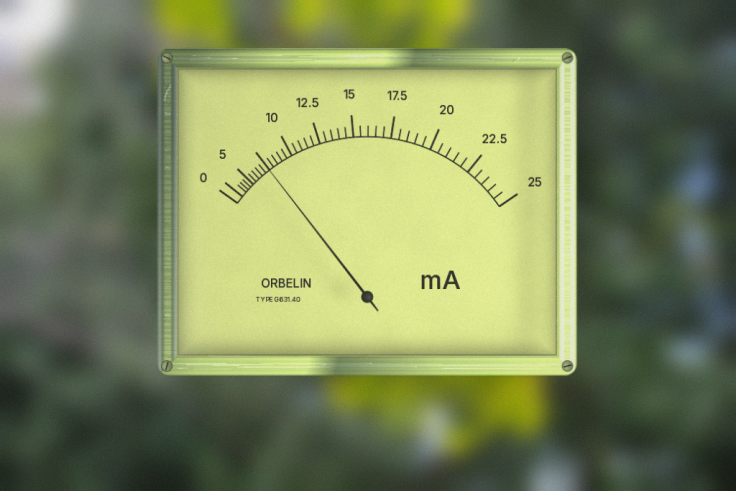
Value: 7.5 mA
